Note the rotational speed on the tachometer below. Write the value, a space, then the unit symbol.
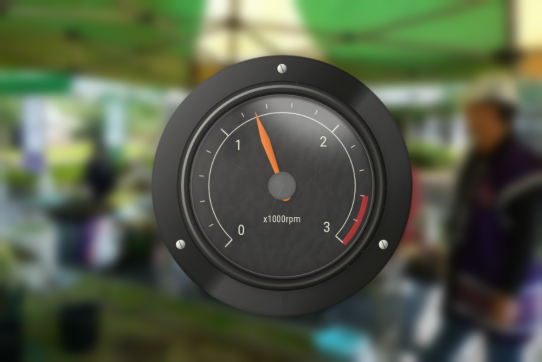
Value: 1300 rpm
